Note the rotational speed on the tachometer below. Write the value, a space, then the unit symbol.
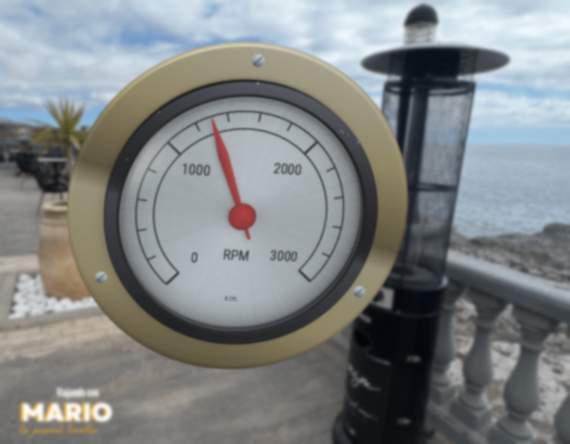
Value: 1300 rpm
